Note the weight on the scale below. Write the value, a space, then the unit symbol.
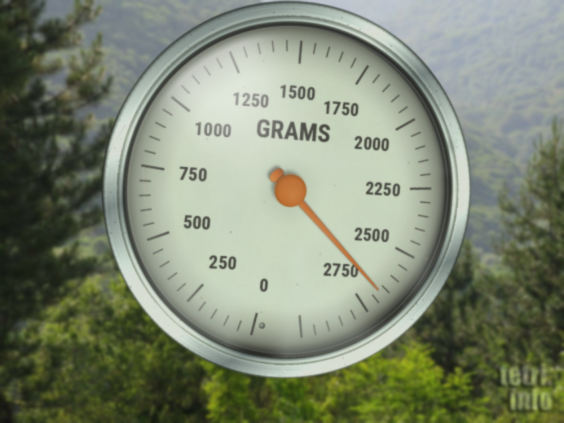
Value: 2675 g
